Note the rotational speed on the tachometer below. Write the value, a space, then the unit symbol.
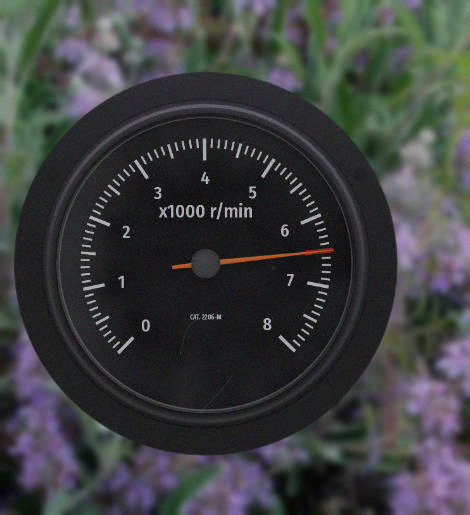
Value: 6500 rpm
